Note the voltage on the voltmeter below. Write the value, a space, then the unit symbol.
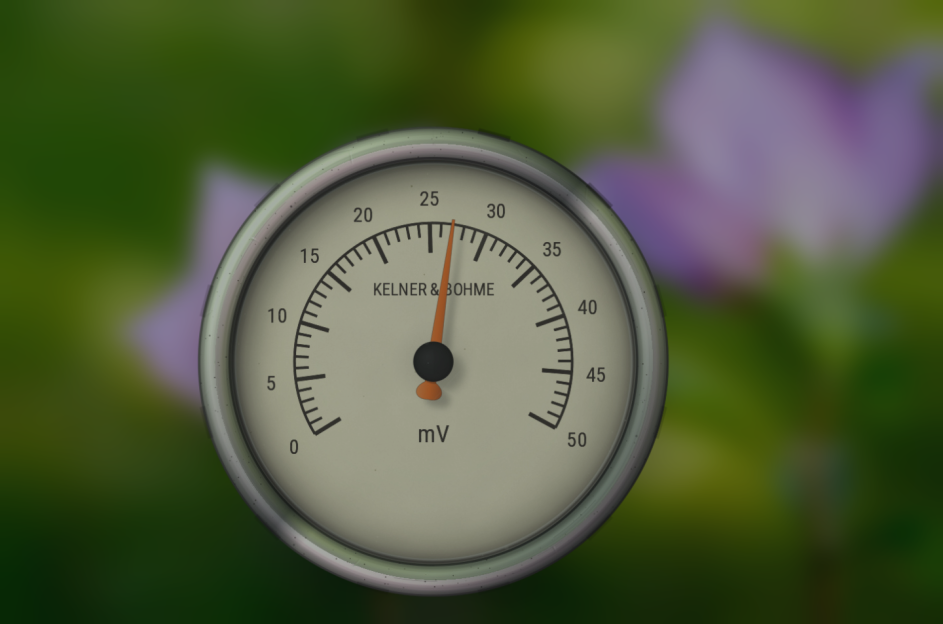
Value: 27 mV
